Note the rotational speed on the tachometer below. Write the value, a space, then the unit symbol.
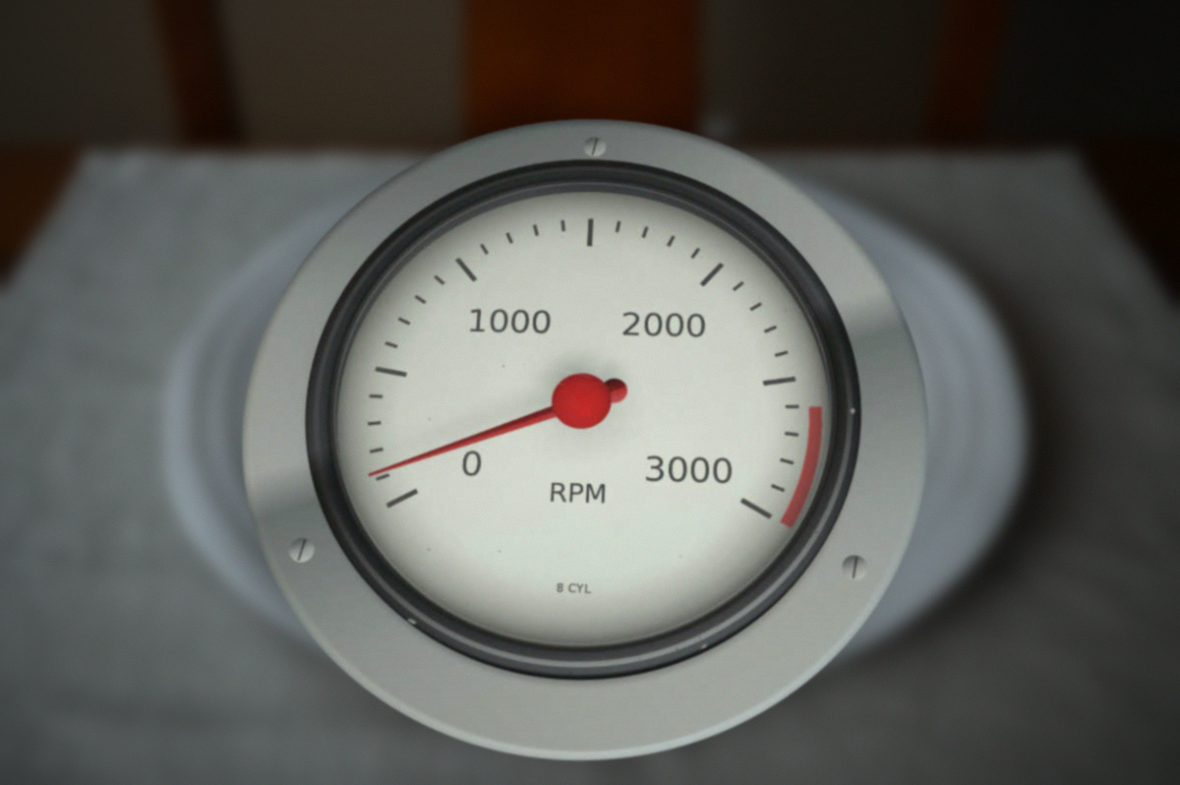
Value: 100 rpm
